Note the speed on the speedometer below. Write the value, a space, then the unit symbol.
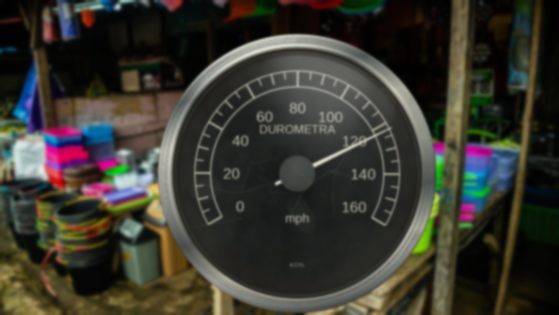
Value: 122.5 mph
